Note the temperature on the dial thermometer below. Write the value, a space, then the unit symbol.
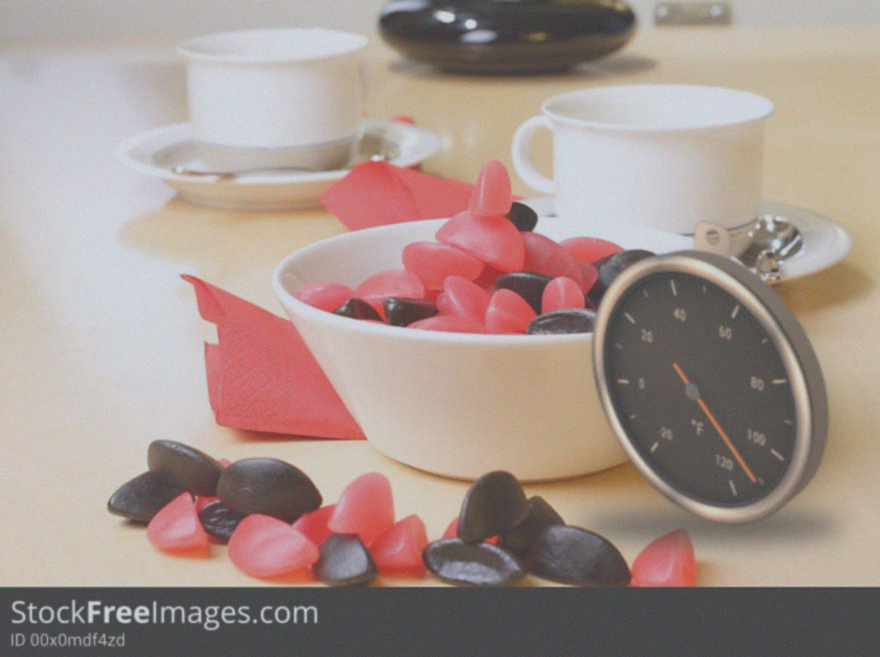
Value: 110 °F
